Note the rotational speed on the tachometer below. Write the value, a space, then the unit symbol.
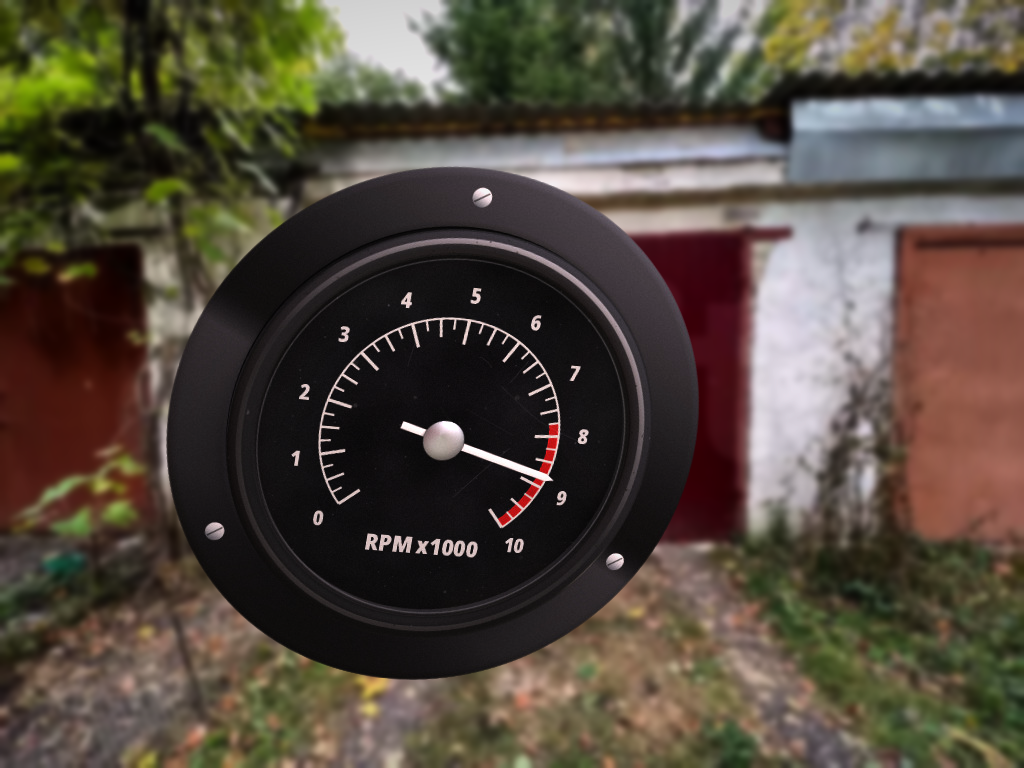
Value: 8750 rpm
